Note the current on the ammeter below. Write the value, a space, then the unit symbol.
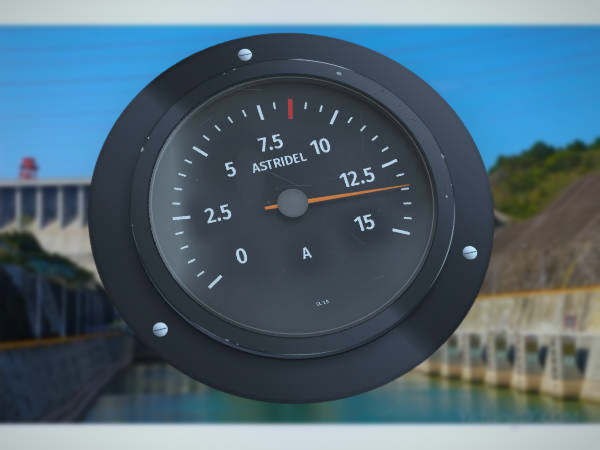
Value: 13.5 A
